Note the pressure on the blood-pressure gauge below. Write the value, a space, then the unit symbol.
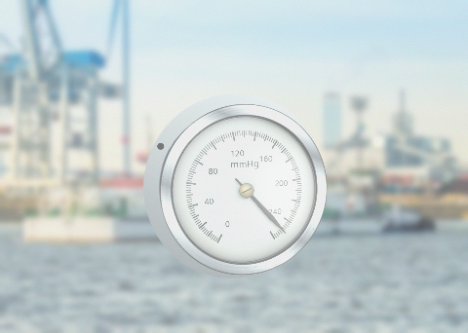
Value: 250 mmHg
